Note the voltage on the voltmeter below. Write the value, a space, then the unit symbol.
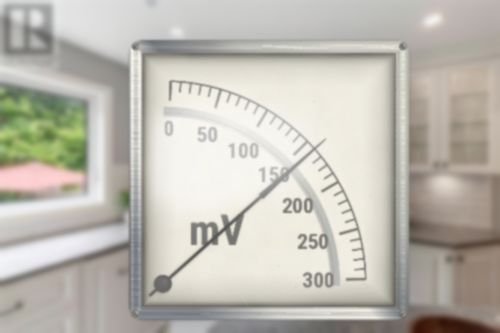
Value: 160 mV
